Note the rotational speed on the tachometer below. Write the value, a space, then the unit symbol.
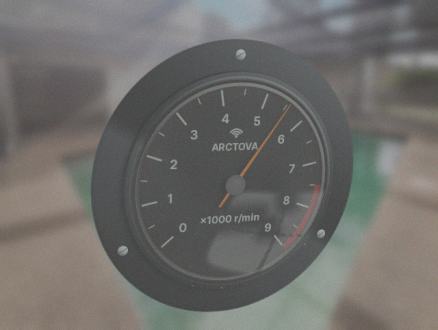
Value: 5500 rpm
